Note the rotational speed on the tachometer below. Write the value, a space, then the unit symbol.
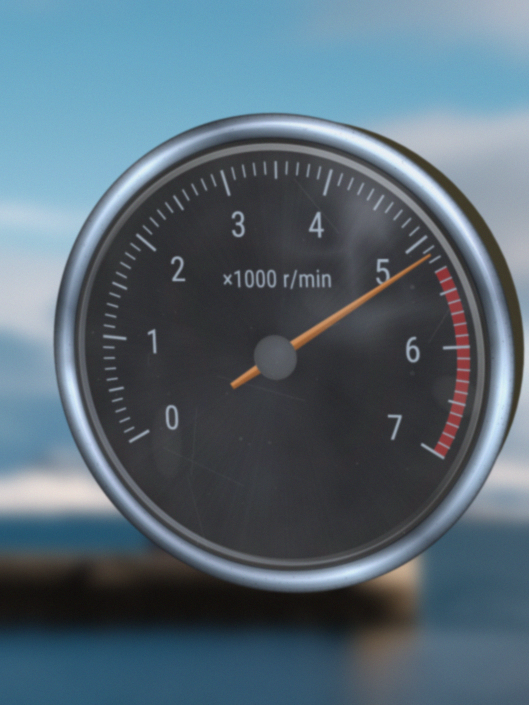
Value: 5150 rpm
